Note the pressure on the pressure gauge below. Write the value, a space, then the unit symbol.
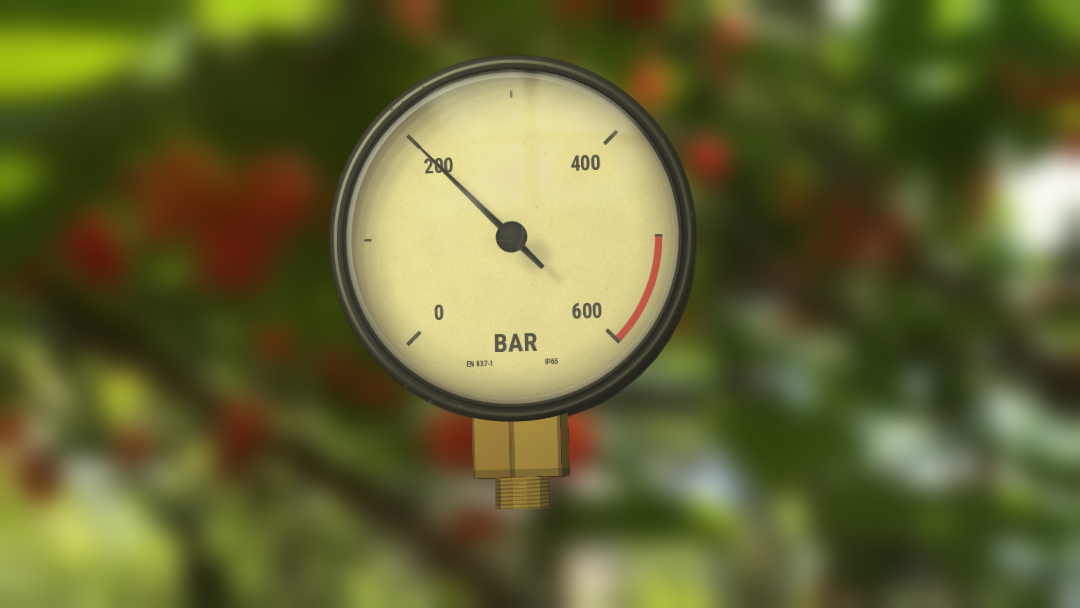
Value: 200 bar
